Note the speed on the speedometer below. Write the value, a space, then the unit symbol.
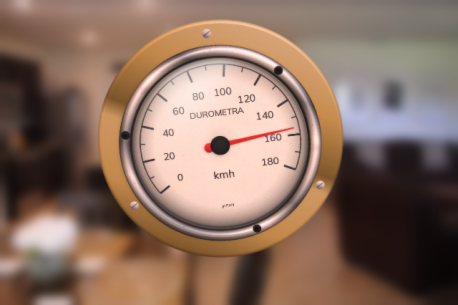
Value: 155 km/h
